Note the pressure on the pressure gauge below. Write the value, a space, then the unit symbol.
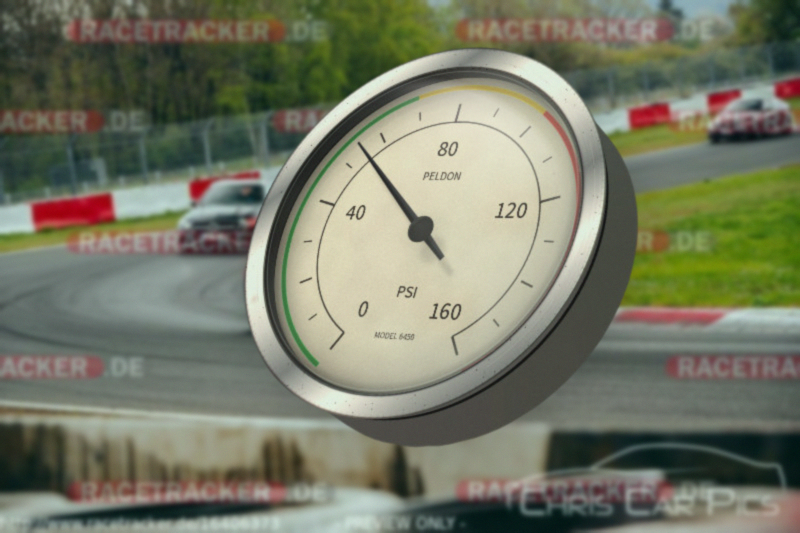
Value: 55 psi
